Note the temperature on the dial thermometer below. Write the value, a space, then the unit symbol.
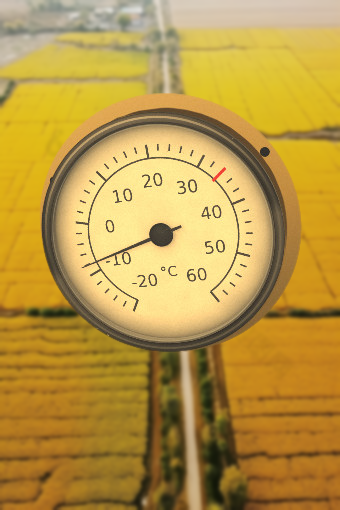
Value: -8 °C
